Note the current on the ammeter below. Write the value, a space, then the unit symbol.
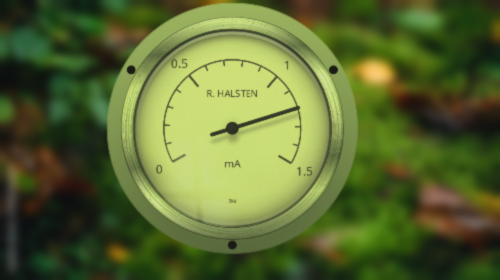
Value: 1.2 mA
